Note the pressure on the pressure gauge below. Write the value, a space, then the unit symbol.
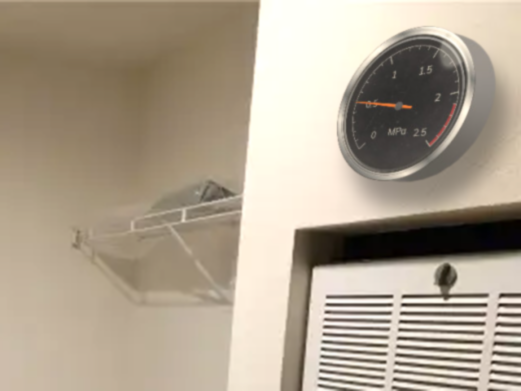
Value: 0.5 MPa
